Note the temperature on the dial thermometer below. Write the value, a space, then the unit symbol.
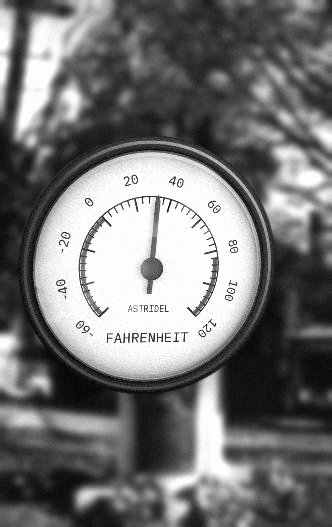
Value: 32 °F
